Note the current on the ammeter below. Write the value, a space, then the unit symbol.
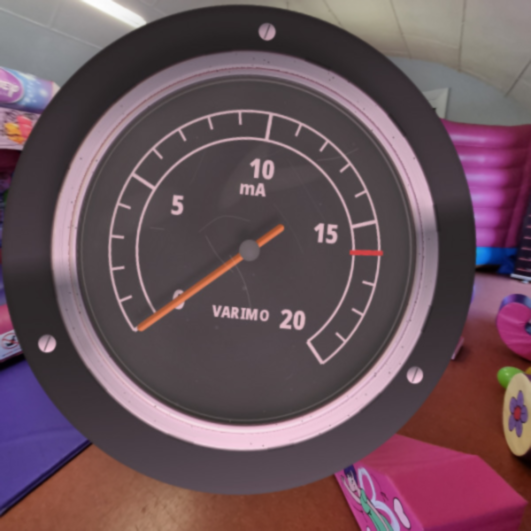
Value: 0 mA
